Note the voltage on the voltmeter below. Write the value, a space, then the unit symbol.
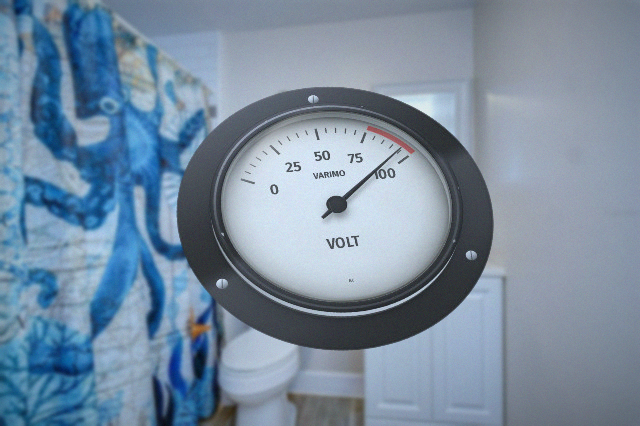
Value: 95 V
